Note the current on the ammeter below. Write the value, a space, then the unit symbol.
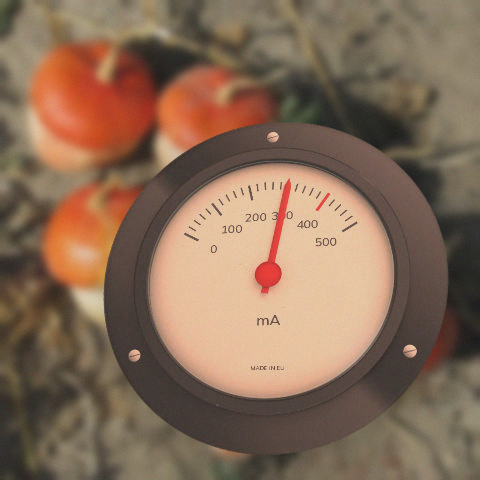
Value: 300 mA
